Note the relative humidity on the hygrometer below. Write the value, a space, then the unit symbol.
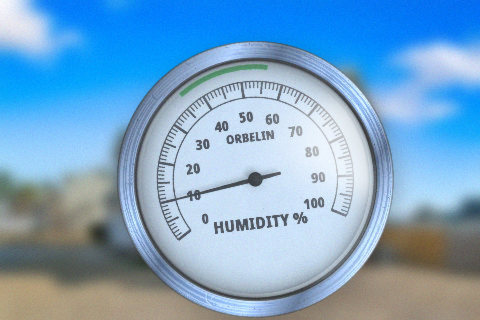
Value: 10 %
